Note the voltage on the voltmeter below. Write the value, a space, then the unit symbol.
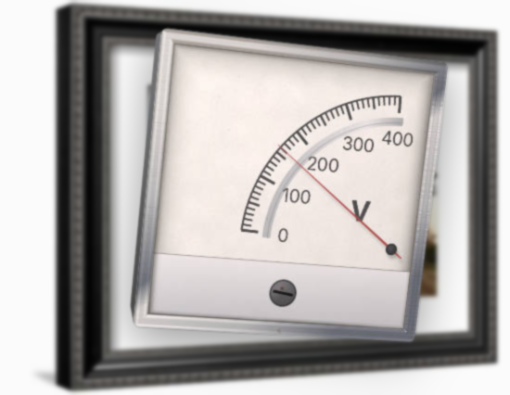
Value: 160 V
